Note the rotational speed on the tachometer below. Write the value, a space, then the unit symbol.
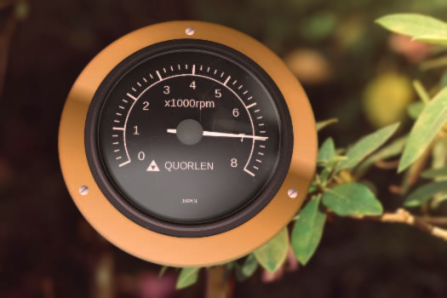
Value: 7000 rpm
